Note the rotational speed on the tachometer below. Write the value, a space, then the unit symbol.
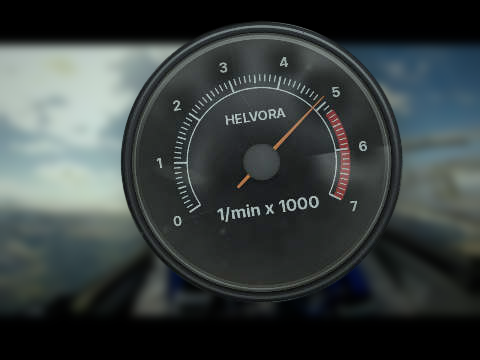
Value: 4900 rpm
